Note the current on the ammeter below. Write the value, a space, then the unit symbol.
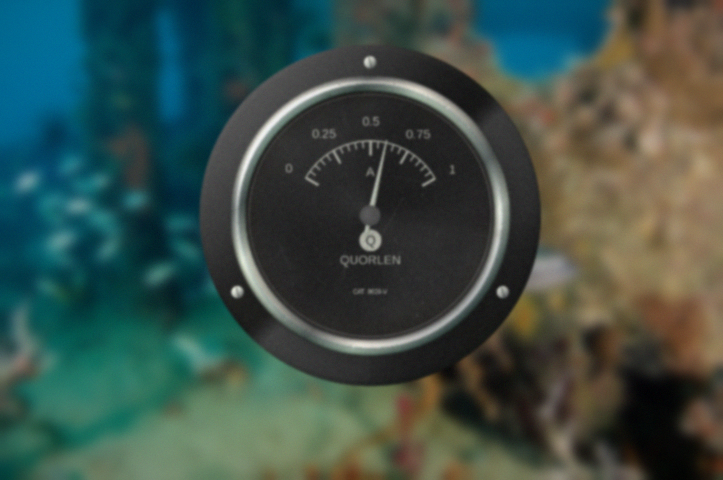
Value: 0.6 A
